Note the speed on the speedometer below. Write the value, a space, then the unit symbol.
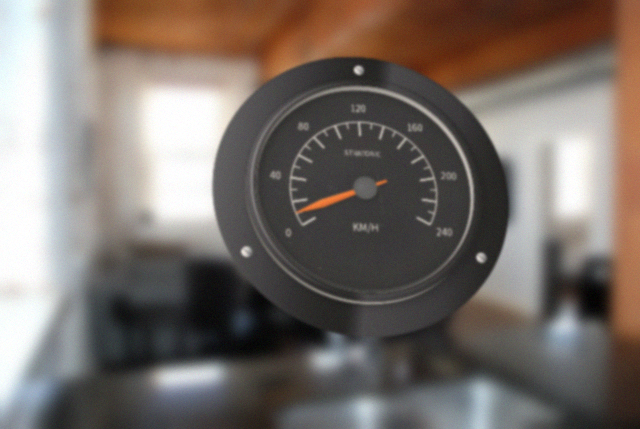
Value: 10 km/h
